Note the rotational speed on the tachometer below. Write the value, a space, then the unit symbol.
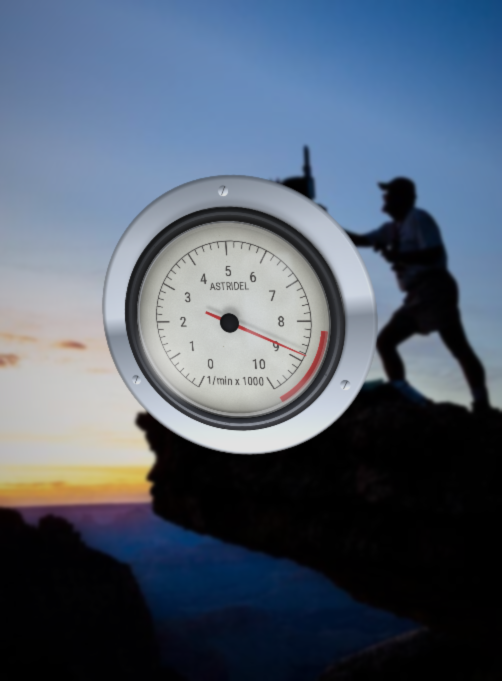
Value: 8800 rpm
